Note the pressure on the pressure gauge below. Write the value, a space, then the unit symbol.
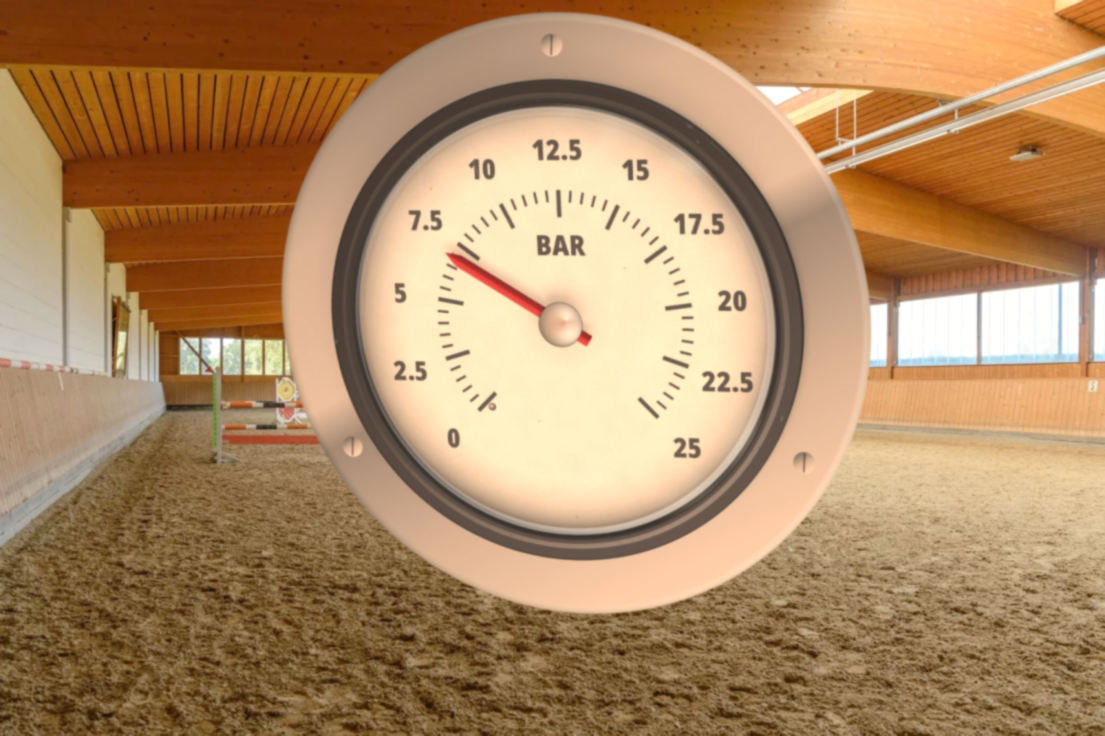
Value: 7 bar
